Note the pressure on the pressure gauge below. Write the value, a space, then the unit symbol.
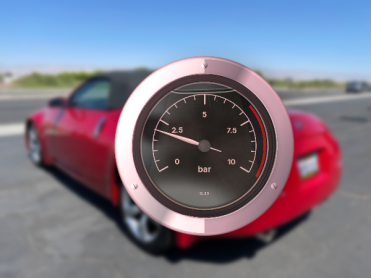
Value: 2 bar
